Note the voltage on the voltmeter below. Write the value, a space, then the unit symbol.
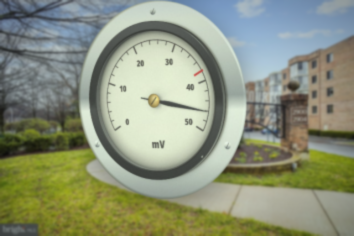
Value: 46 mV
